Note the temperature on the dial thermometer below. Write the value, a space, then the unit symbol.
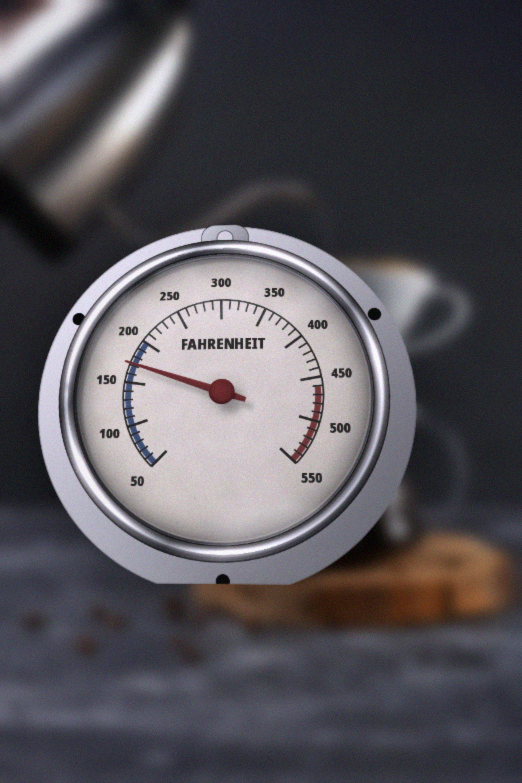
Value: 170 °F
